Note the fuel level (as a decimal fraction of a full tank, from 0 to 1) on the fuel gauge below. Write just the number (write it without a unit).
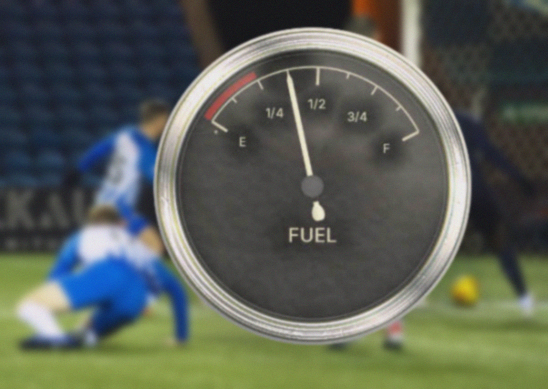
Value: 0.375
